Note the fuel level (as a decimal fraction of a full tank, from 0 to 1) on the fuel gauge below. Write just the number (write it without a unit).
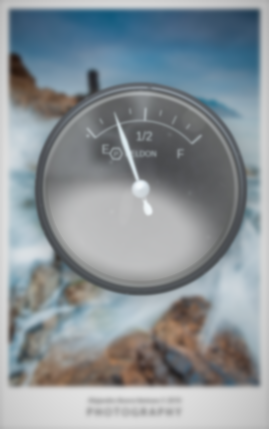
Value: 0.25
